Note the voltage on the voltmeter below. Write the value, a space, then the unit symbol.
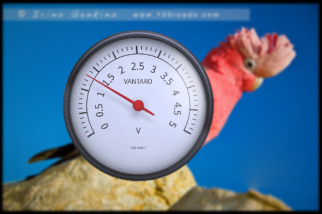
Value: 1.3 V
